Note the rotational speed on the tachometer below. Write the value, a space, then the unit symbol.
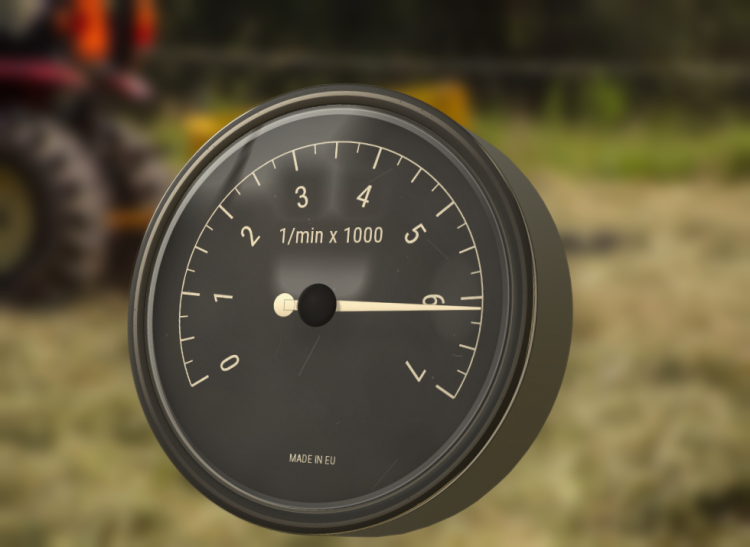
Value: 6125 rpm
